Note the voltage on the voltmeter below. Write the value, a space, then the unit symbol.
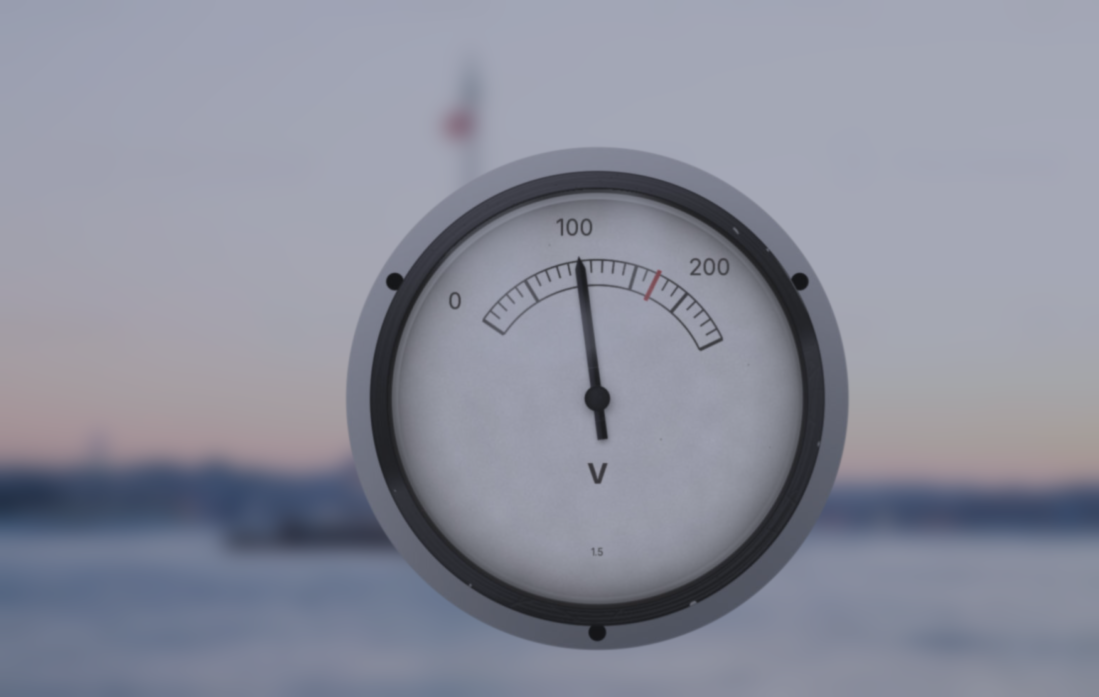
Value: 100 V
